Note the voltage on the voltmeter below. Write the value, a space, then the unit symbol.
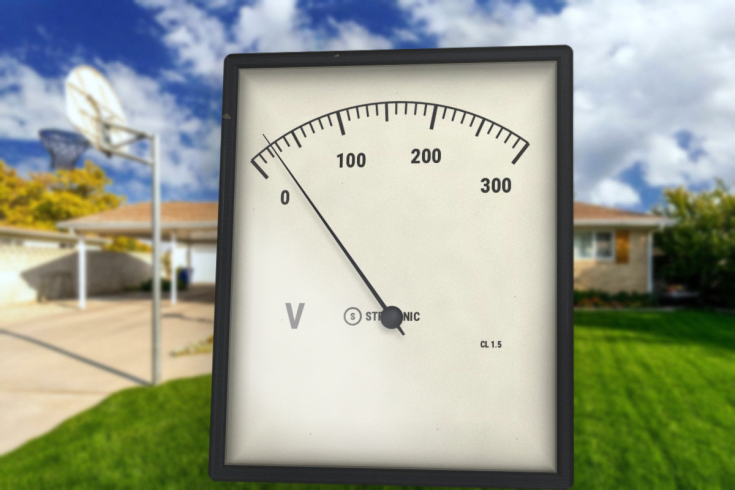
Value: 25 V
